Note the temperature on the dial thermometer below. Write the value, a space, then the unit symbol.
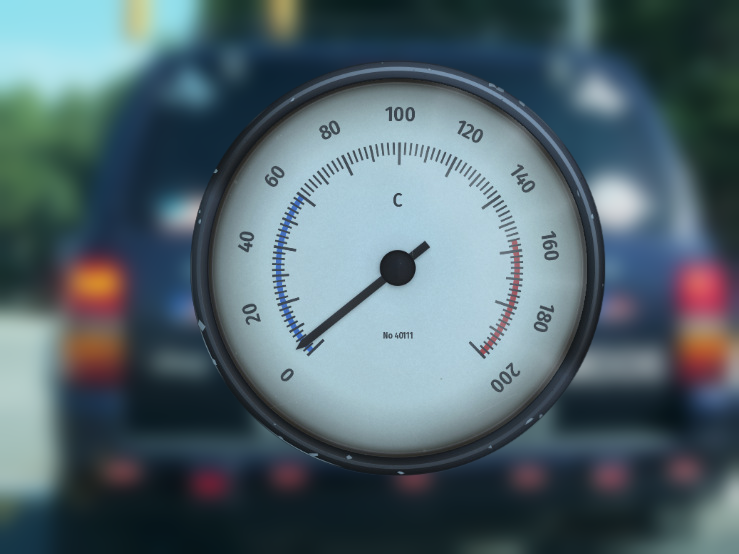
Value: 4 °C
